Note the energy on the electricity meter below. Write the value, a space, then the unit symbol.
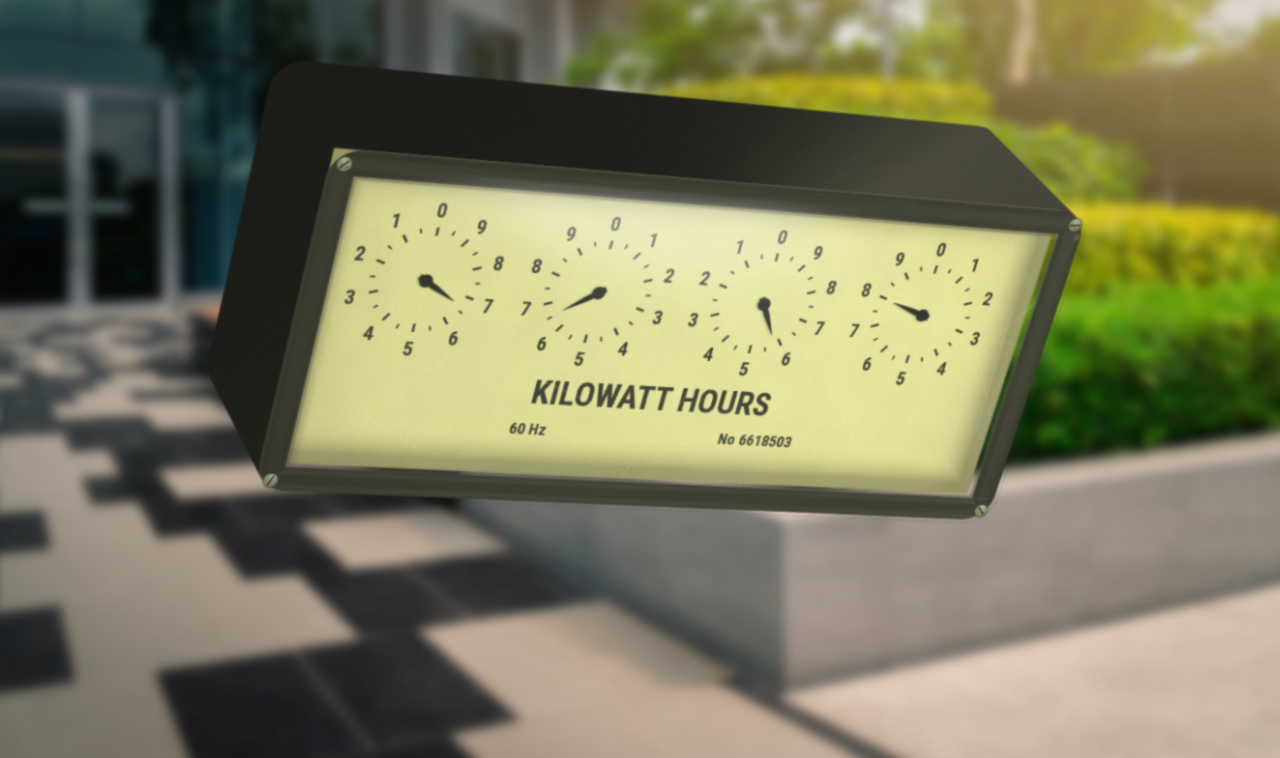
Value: 6658 kWh
